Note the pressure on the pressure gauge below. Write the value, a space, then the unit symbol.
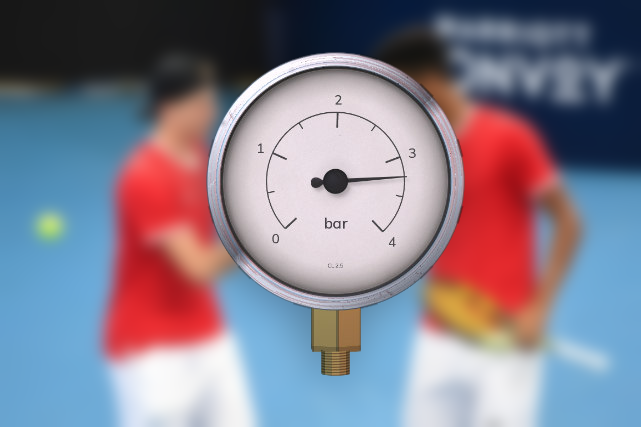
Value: 3.25 bar
